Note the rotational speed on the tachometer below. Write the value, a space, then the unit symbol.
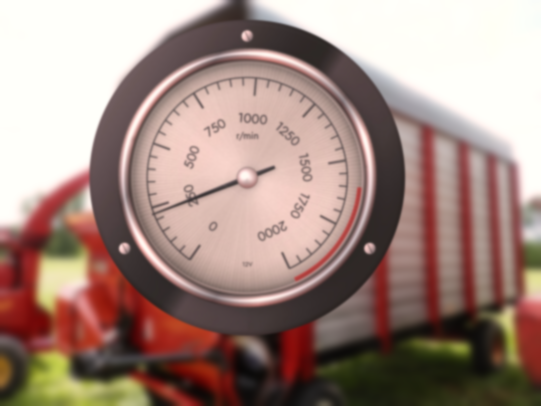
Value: 225 rpm
